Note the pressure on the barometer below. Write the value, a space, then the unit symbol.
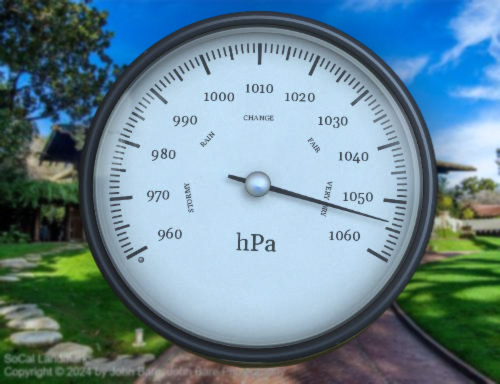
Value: 1054 hPa
